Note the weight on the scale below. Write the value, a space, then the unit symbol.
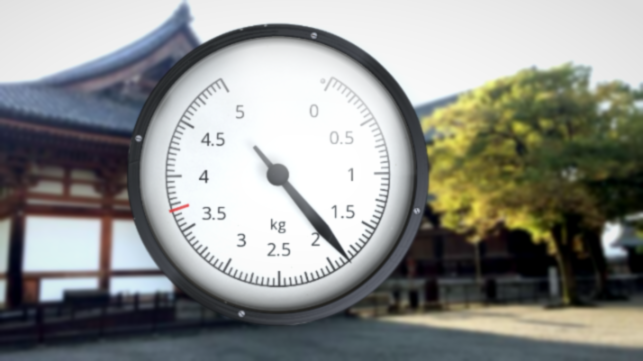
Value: 1.85 kg
